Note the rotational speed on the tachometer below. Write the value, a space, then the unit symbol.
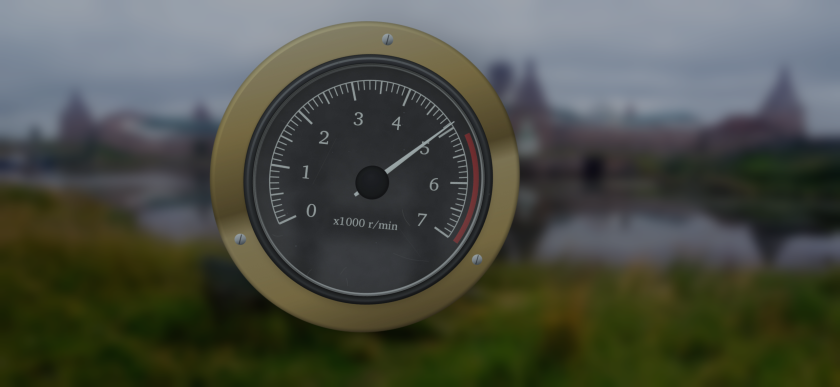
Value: 4900 rpm
